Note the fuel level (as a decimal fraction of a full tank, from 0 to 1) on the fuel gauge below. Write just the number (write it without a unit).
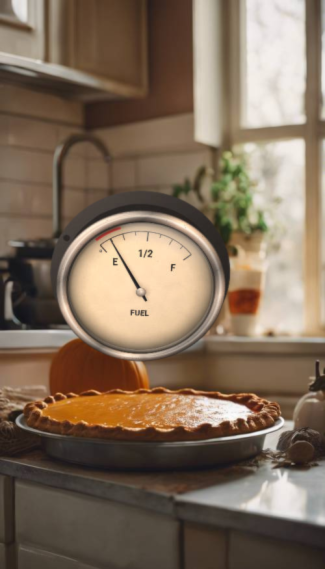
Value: 0.125
